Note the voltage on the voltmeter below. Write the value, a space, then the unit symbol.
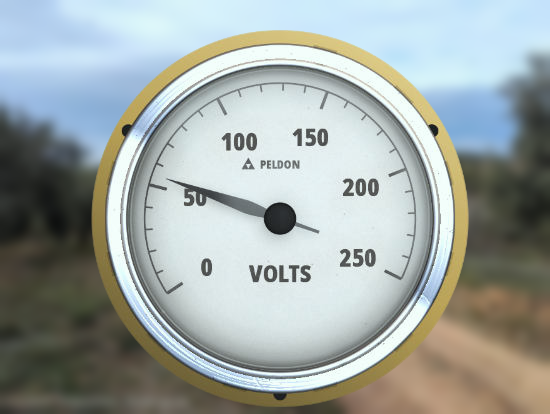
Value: 55 V
